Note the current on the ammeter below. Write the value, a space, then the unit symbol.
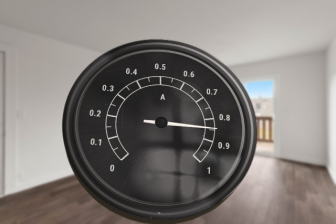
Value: 0.85 A
